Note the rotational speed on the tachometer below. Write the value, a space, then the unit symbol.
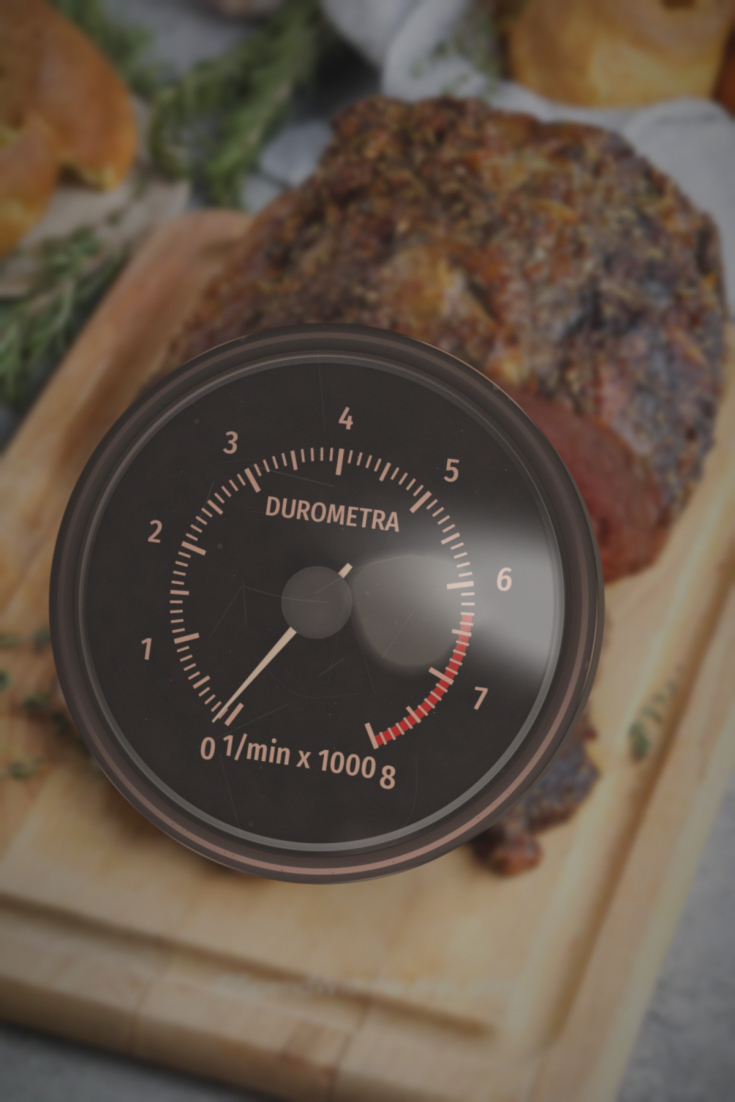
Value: 100 rpm
